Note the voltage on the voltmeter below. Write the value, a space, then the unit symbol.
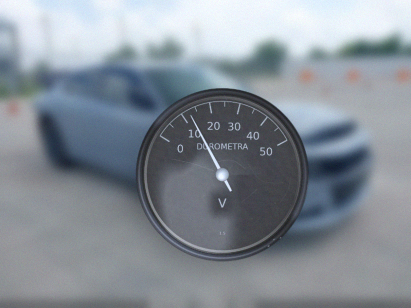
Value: 12.5 V
